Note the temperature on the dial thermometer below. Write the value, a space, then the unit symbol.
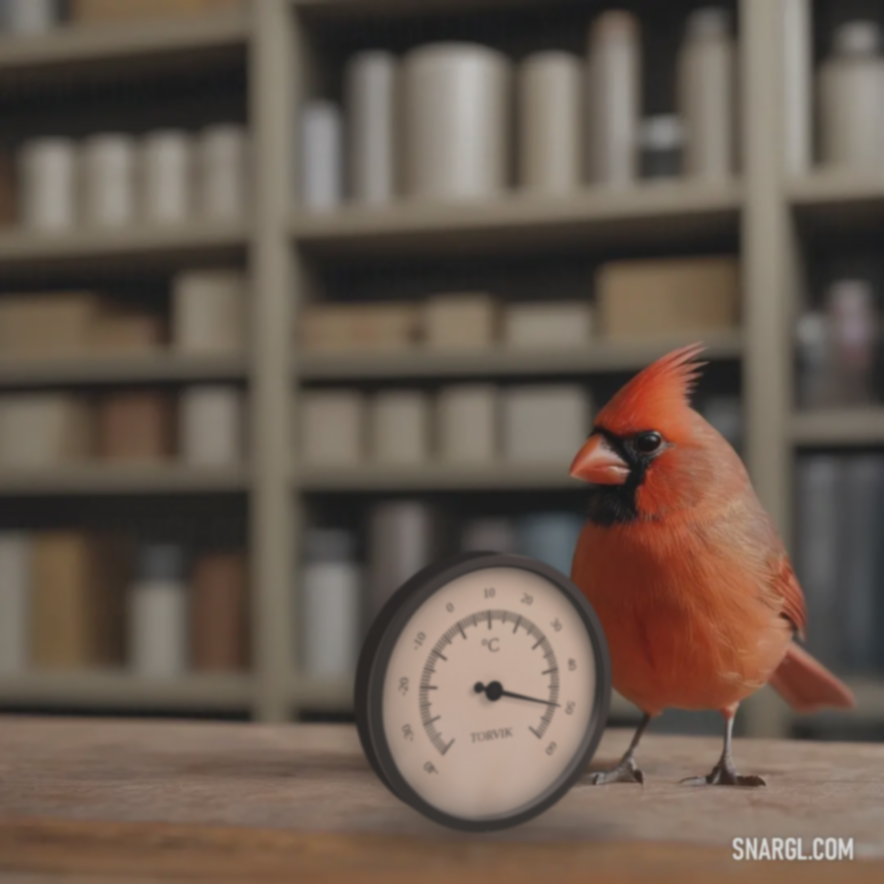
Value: 50 °C
